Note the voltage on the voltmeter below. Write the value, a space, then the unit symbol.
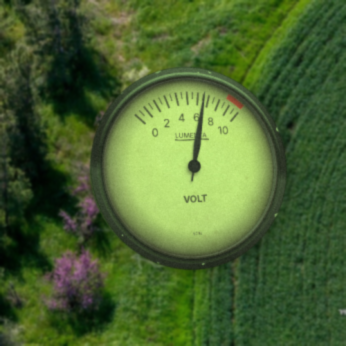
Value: 6.5 V
